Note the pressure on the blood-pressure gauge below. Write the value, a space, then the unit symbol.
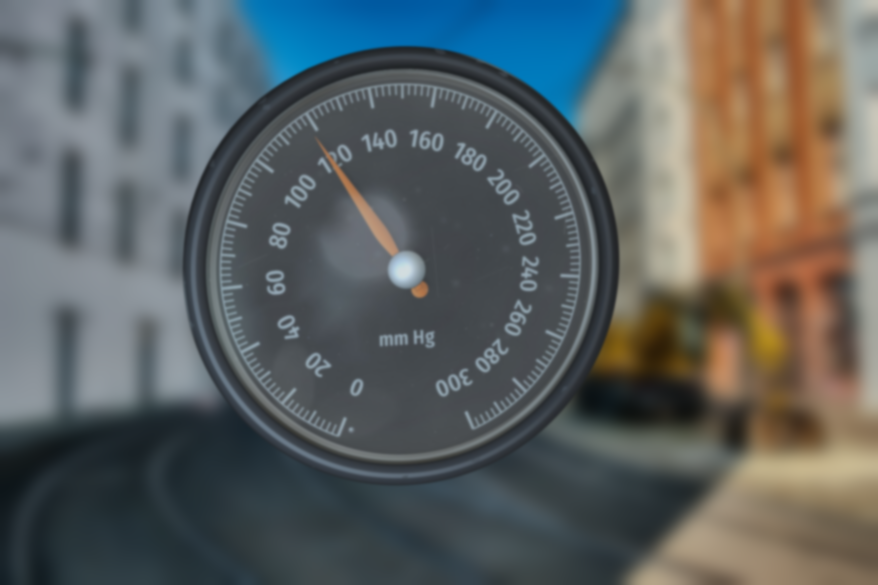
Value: 118 mmHg
